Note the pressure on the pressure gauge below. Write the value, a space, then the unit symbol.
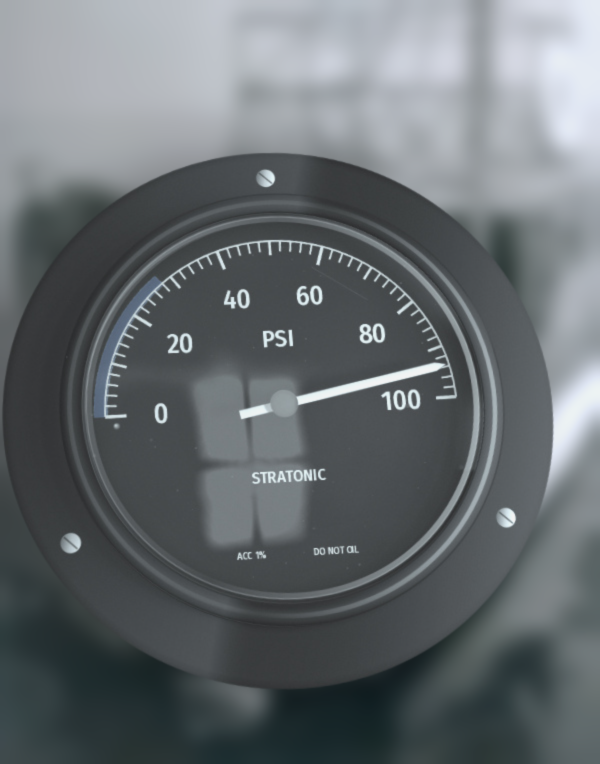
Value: 94 psi
